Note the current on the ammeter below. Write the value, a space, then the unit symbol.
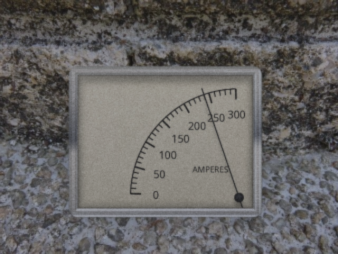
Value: 240 A
